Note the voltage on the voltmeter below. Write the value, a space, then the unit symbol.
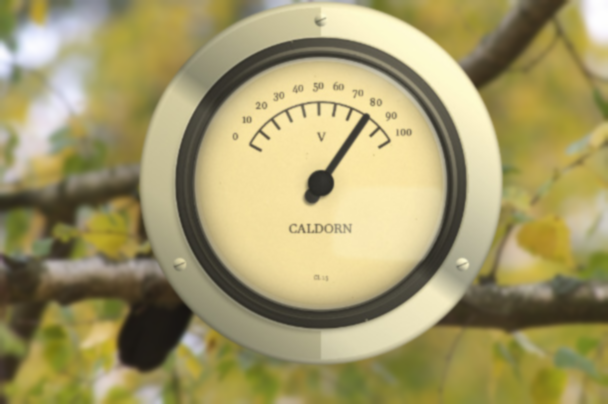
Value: 80 V
